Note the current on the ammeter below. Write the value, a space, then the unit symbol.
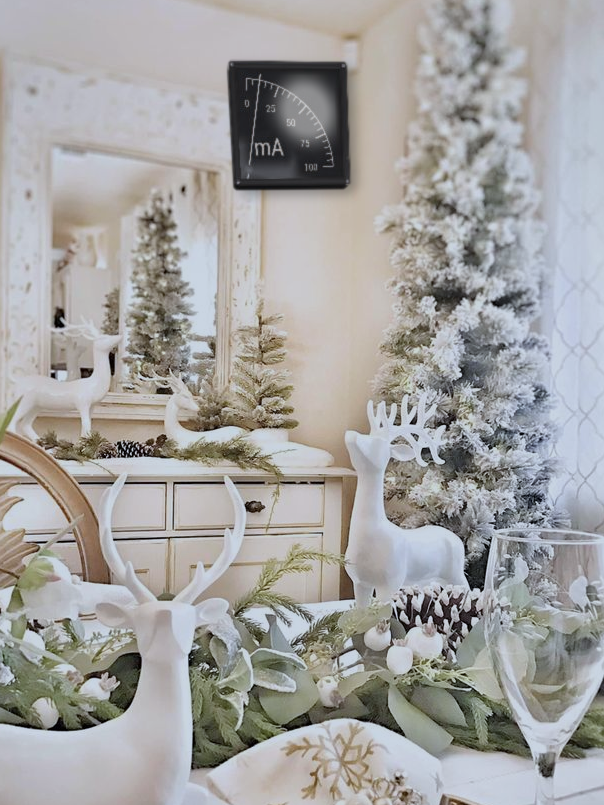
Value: 10 mA
